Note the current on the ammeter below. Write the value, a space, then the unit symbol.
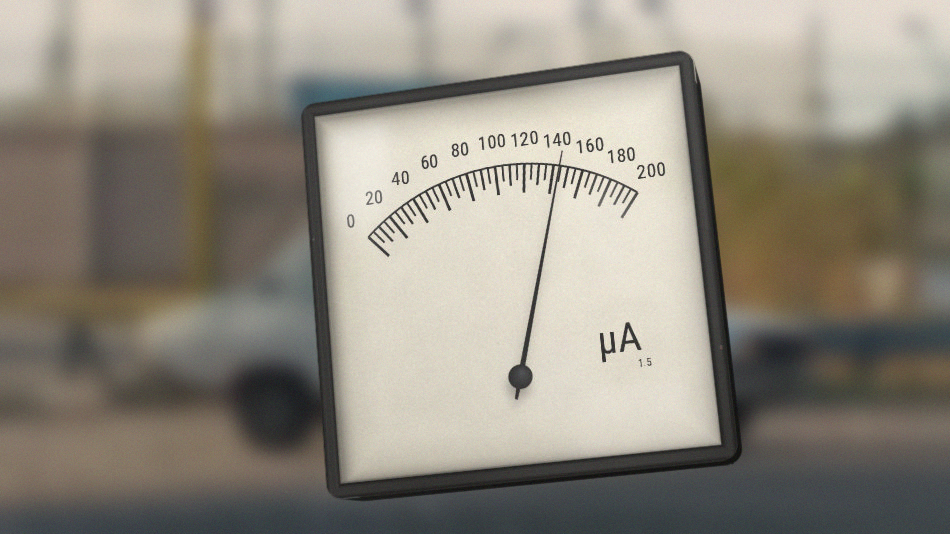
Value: 145 µA
